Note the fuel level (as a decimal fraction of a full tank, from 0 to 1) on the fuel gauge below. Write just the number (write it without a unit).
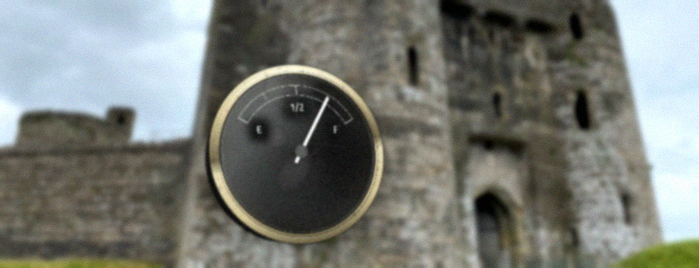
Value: 0.75
